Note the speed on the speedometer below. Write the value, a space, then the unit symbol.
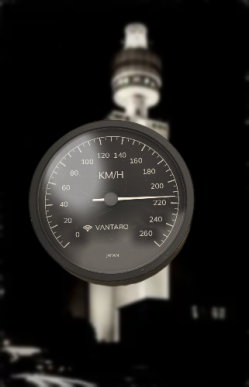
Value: 215 km/h
